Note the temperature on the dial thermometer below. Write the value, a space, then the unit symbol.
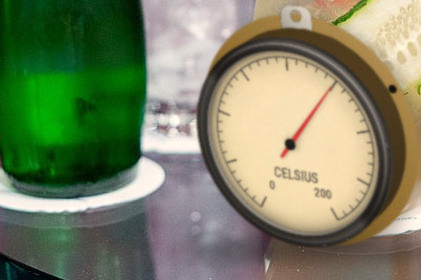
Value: 125 °C
